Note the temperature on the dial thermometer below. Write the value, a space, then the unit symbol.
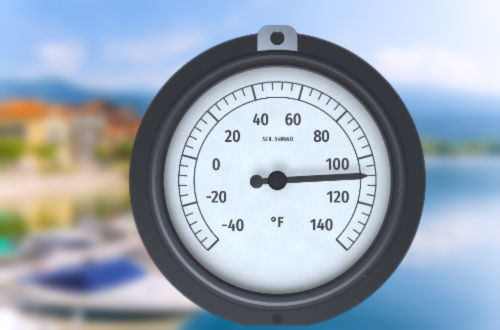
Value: 108 °F
